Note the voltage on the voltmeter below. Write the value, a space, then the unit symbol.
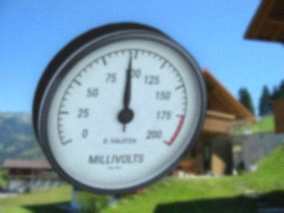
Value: 95 mV
